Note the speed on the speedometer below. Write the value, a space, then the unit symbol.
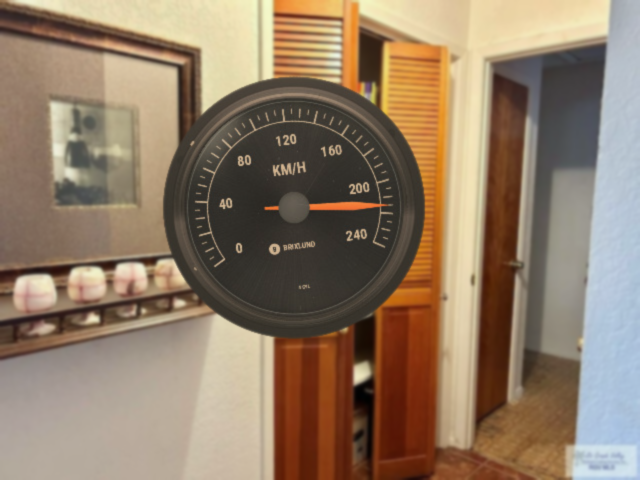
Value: 215 km/h
